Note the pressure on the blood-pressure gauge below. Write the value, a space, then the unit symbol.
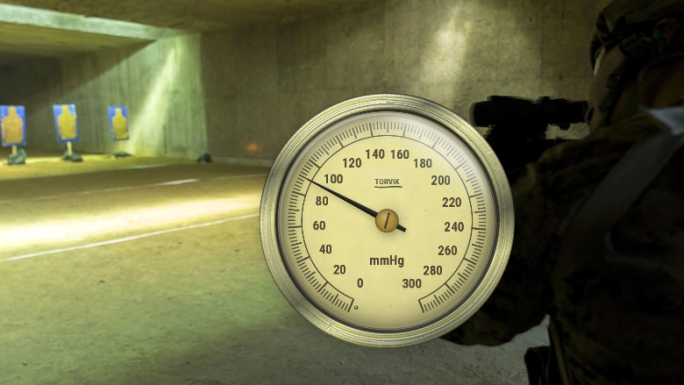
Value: 90 mmHg
